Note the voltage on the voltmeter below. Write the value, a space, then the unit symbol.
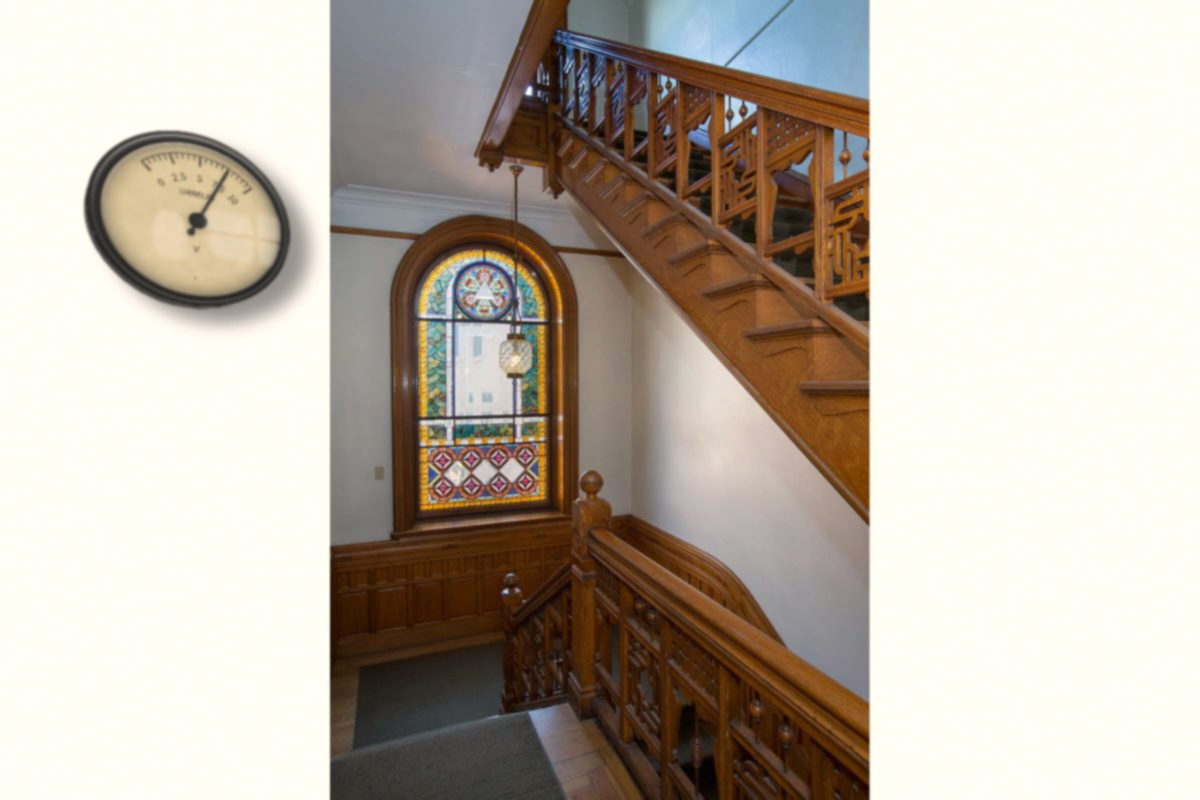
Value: 7.5 V
